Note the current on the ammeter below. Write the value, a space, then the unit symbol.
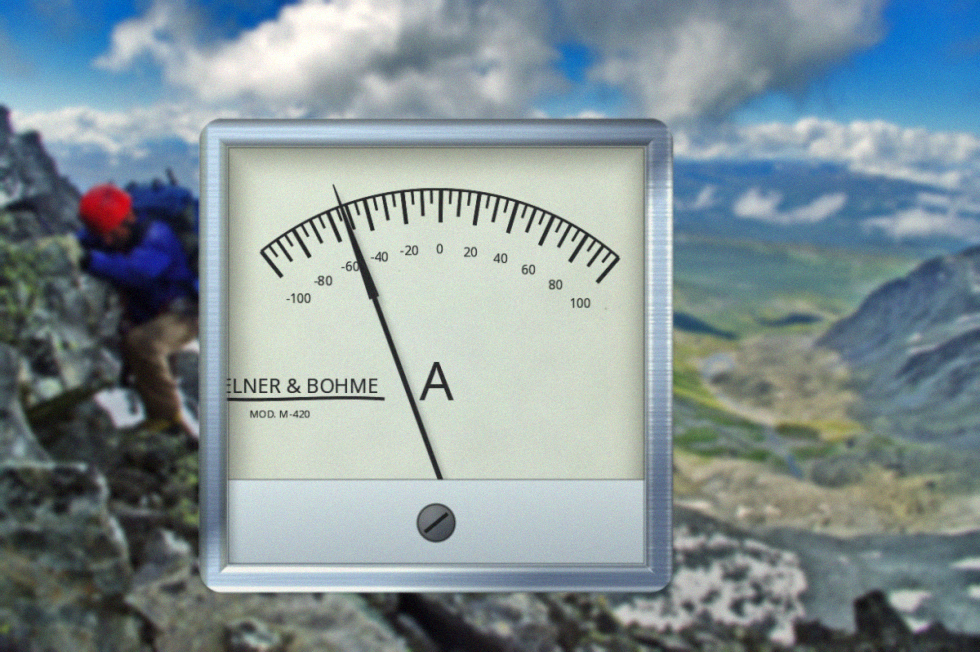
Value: -52.5 A
